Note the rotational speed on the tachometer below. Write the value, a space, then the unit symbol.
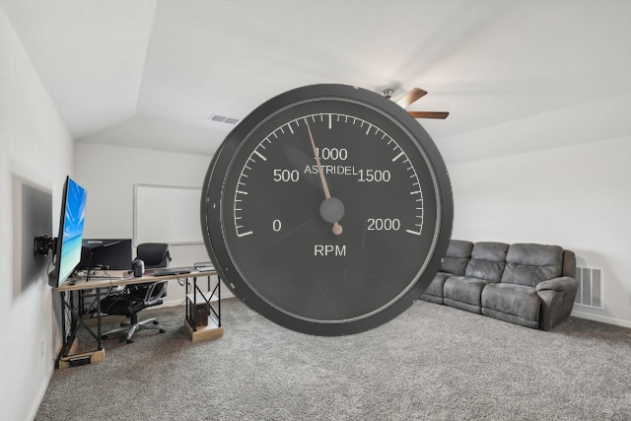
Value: 850 rpm
